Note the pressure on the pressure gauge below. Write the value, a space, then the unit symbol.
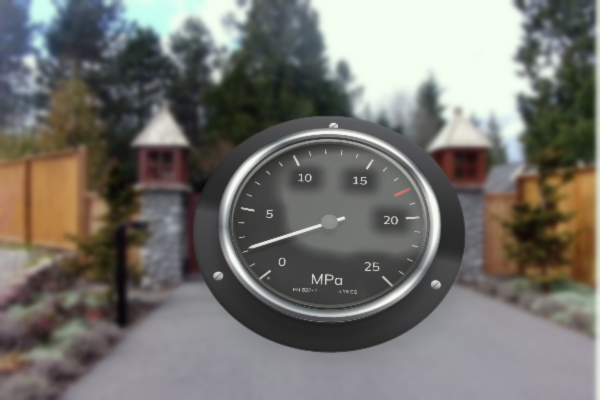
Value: 2 MPa
